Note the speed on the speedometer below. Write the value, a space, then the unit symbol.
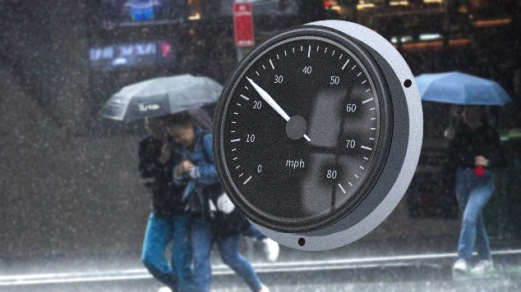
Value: 24 mph
